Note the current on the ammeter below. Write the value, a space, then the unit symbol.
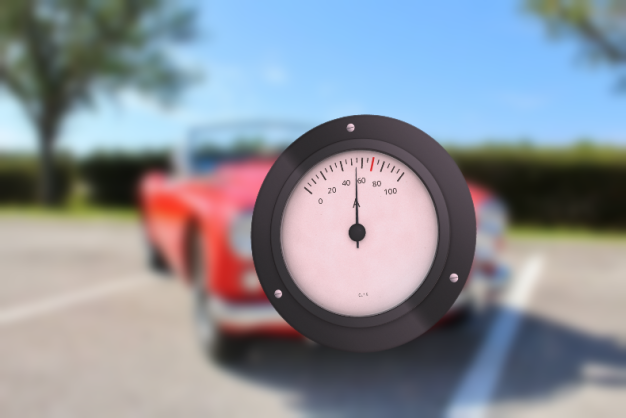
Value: 55 A
